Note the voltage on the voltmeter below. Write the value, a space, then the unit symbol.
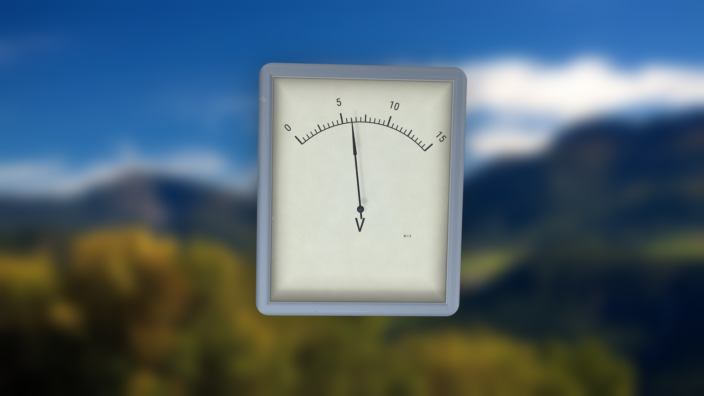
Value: 6 V
